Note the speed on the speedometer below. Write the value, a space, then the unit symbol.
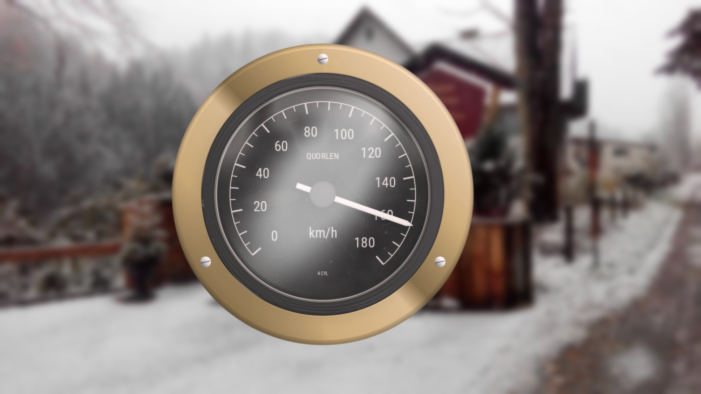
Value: 160 km/h
